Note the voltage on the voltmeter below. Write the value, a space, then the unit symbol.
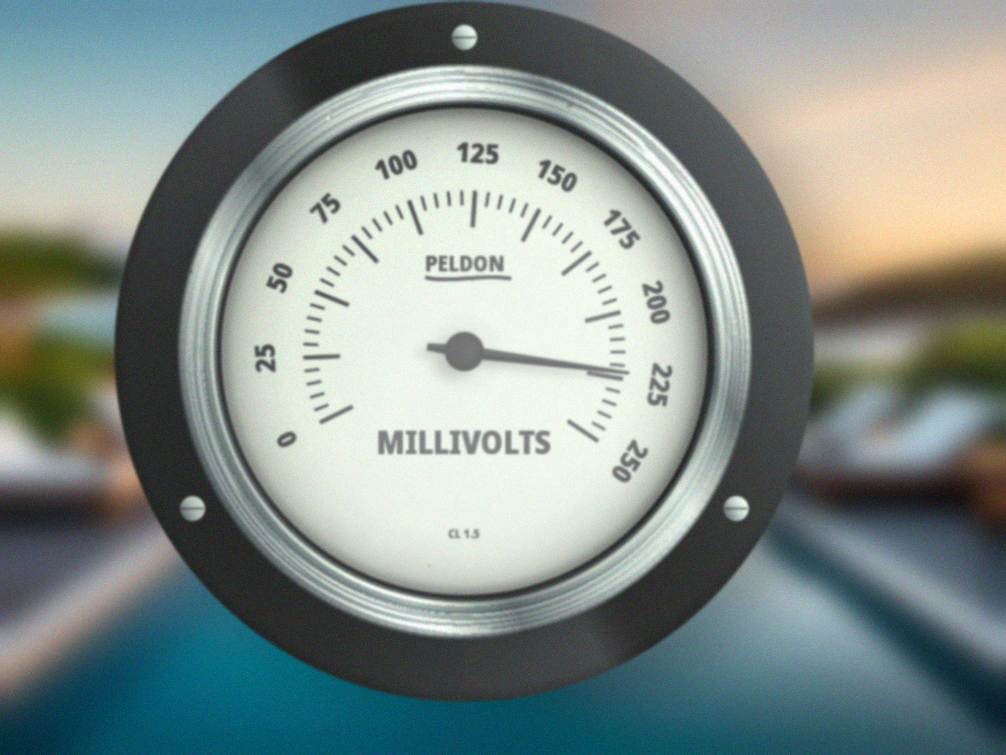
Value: 222.5 mV
